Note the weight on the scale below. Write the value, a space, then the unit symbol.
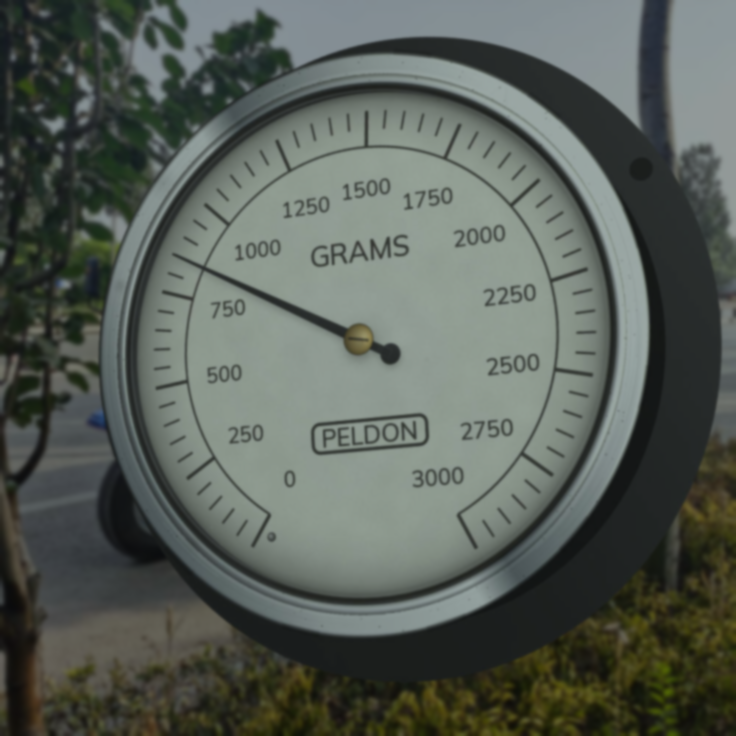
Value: 850 g
